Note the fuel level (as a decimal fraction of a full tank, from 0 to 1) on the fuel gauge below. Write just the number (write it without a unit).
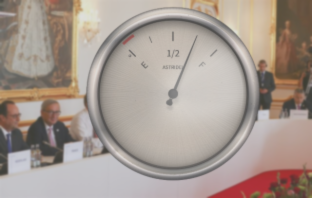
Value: 0.75
